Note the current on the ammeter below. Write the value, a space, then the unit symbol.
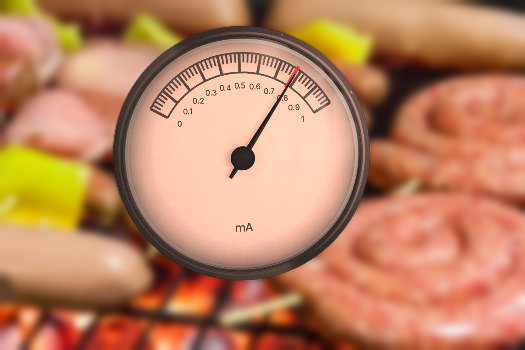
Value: 0.78 mA
